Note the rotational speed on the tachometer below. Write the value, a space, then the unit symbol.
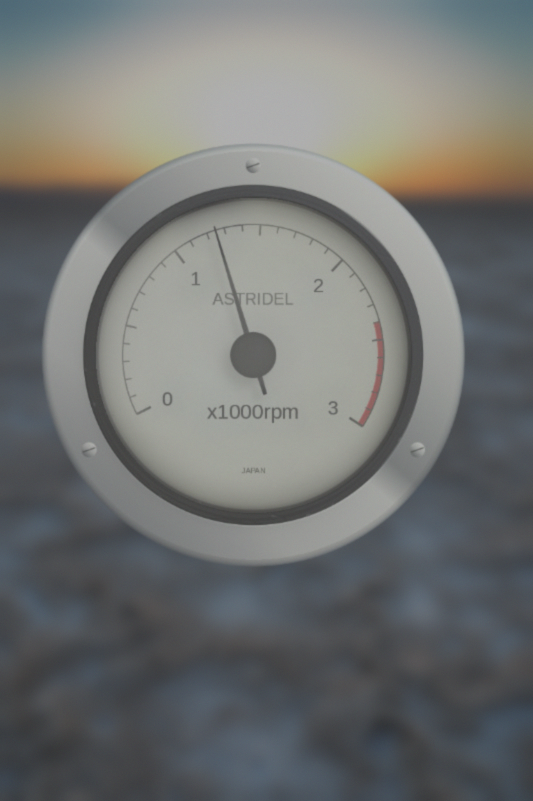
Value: 1250 rpm
